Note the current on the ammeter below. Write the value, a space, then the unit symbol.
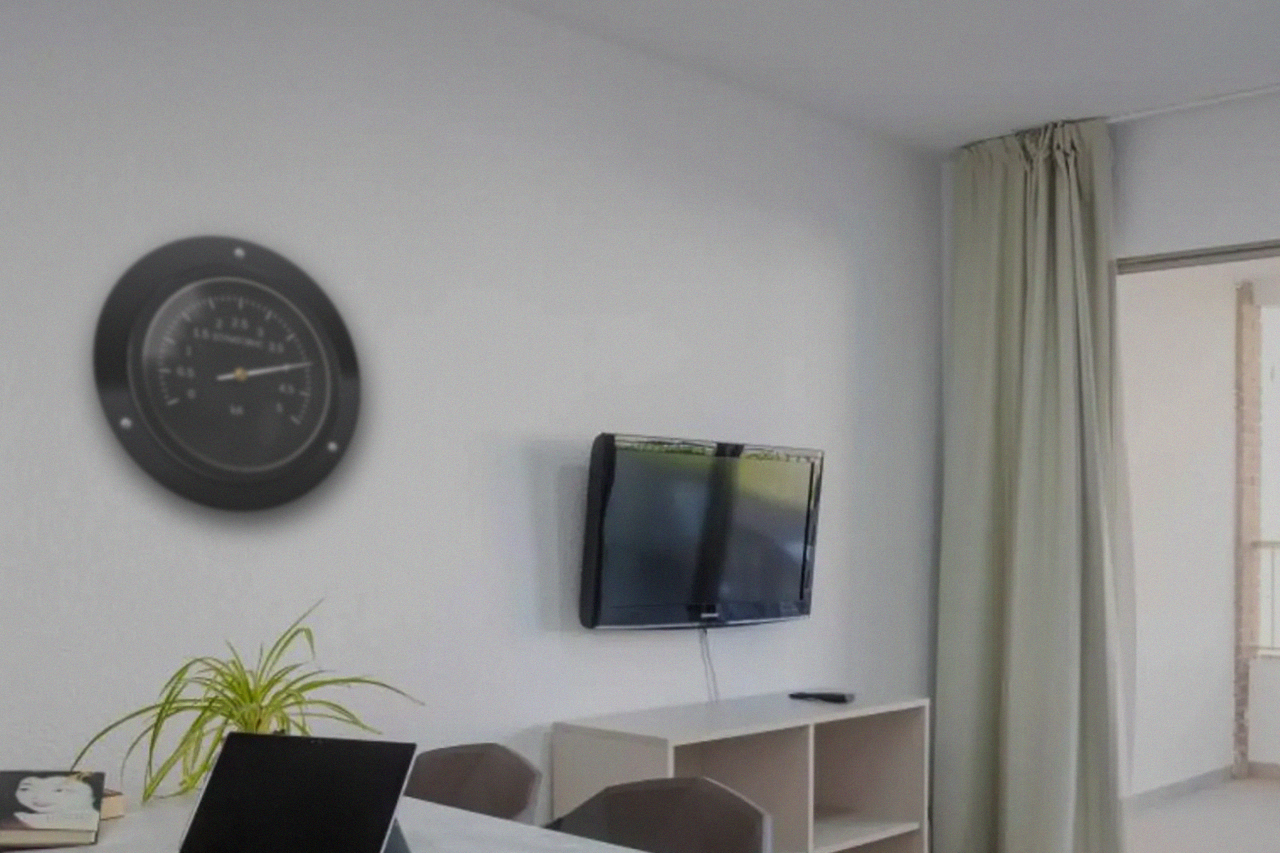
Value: 4 kA
